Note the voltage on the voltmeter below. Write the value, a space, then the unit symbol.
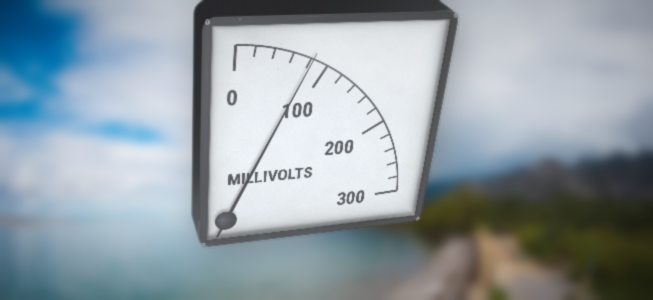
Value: 80 mV
